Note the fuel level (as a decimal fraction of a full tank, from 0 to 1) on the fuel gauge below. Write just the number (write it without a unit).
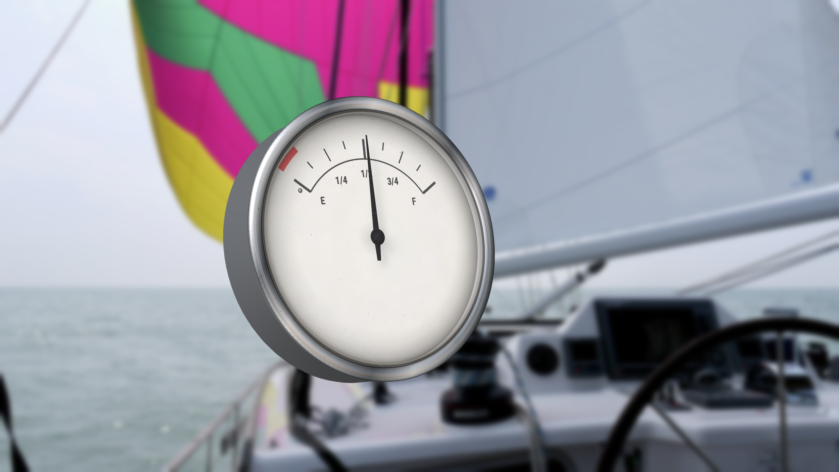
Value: 0.5
